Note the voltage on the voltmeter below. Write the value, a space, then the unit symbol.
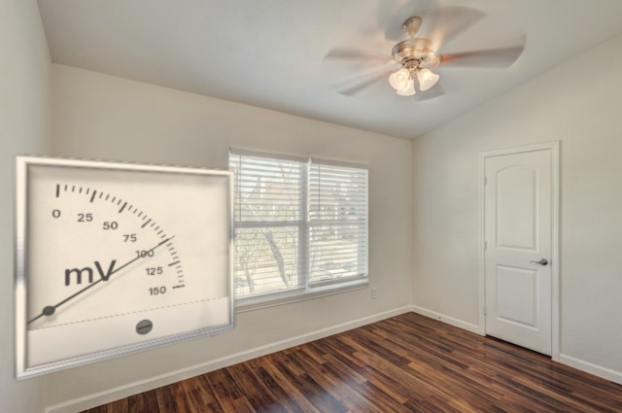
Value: 100 mV
